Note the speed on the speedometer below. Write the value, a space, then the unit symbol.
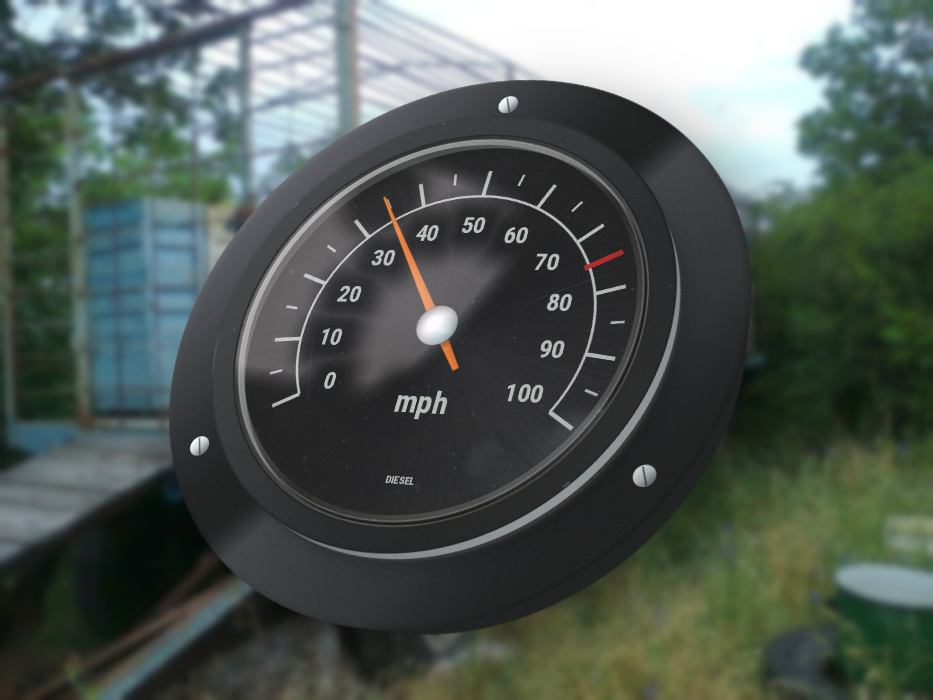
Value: 35 mph
